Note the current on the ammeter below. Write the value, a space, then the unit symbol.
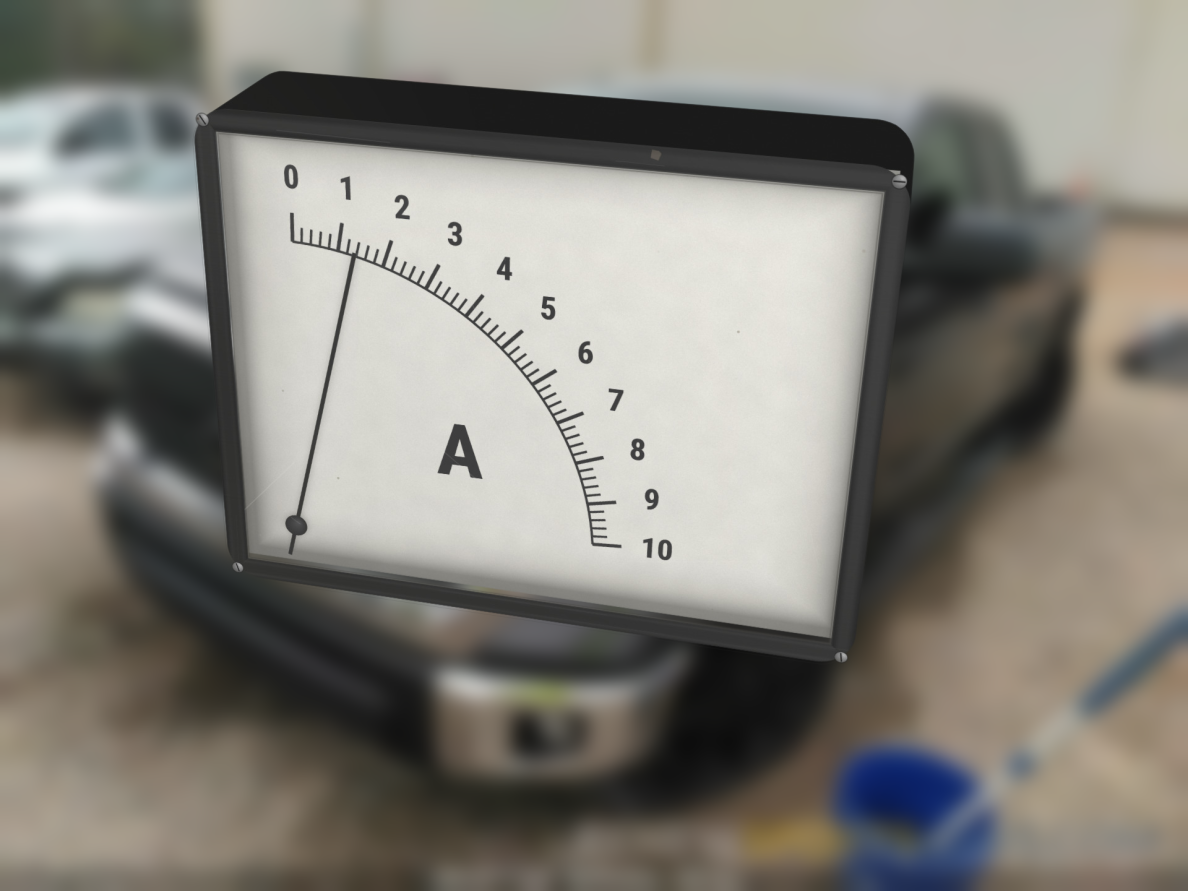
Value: 1.4 A
